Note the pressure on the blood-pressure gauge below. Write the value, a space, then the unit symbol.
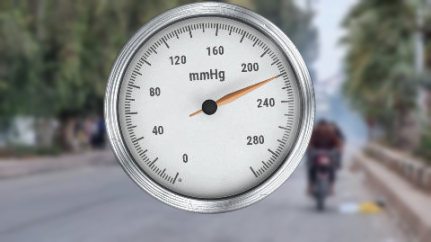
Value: 220 mmHg
